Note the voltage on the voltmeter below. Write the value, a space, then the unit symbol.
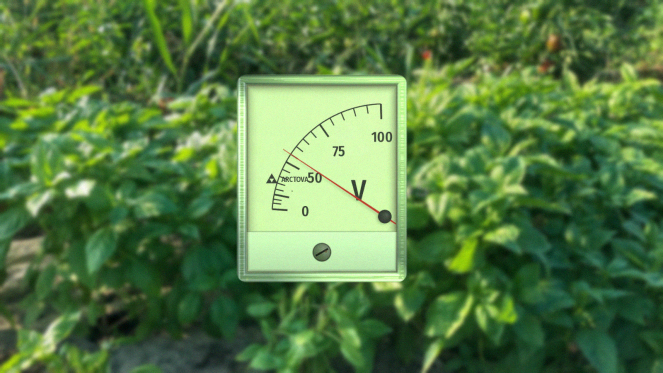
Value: 55 V
